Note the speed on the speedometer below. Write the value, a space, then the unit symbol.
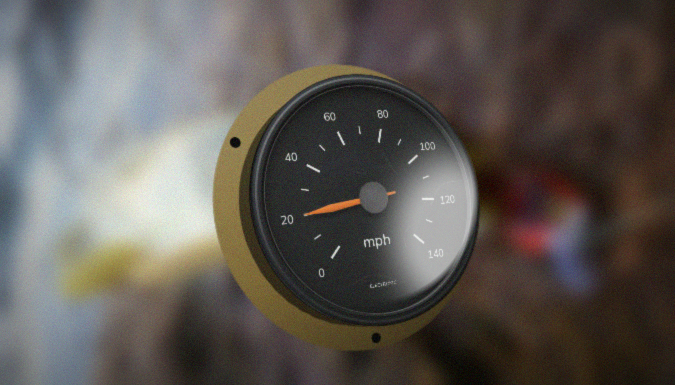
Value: 20 mph
